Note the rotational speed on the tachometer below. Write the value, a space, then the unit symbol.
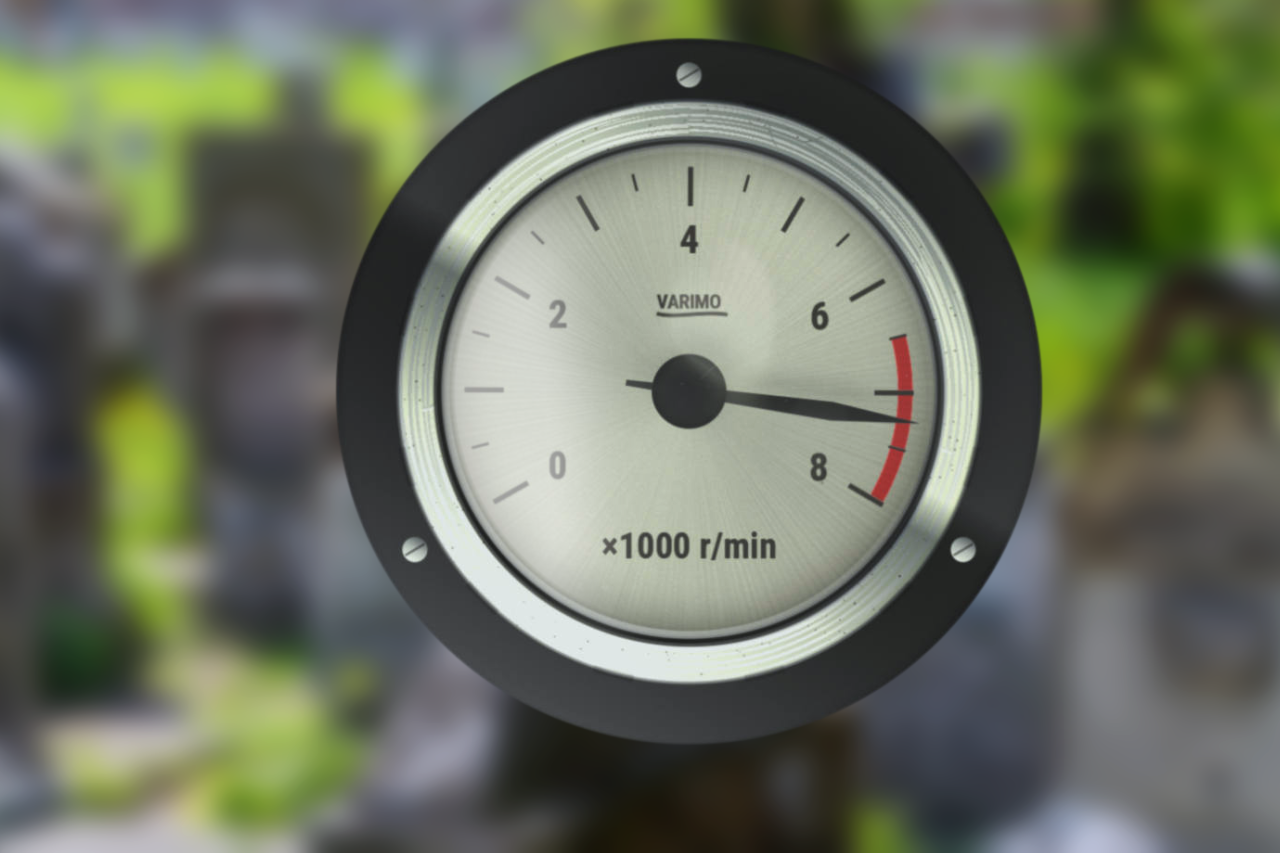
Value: 7250 rpm
